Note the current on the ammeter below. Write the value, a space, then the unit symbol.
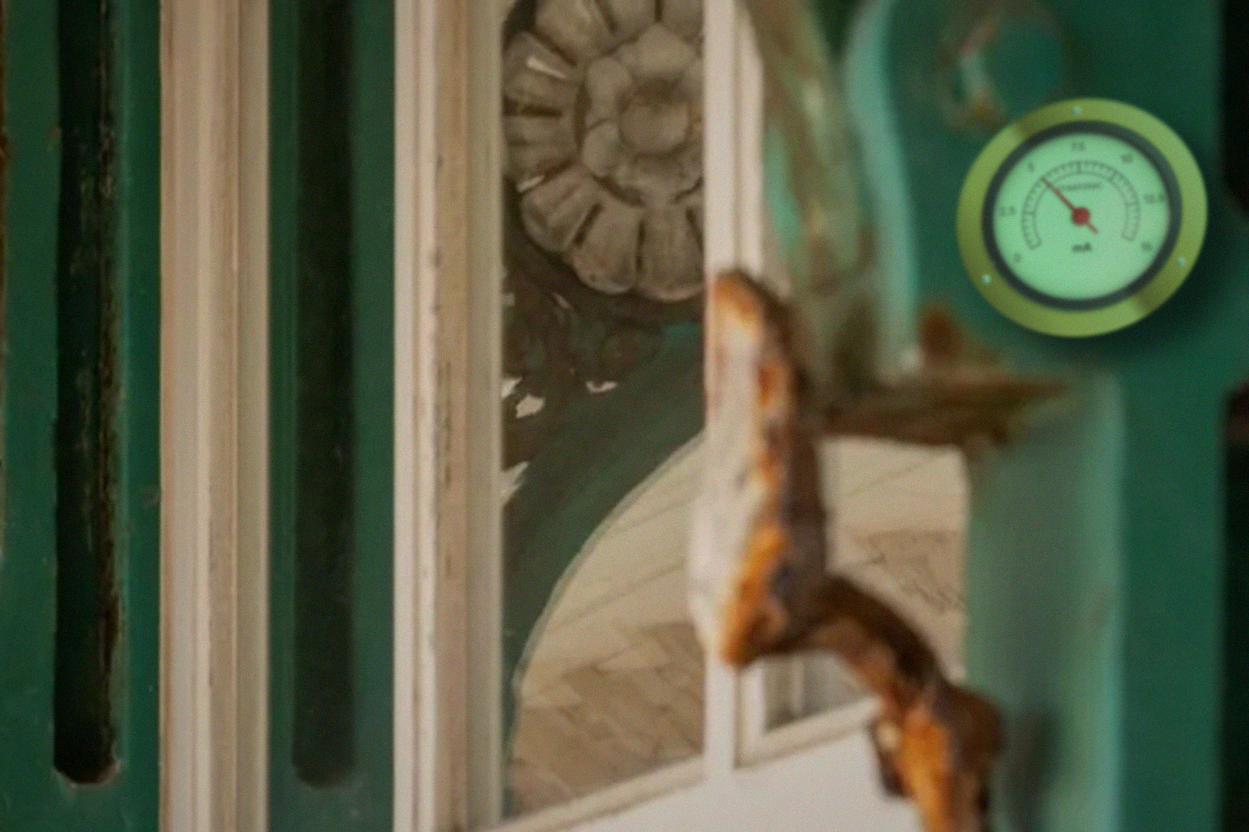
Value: 5 mA
